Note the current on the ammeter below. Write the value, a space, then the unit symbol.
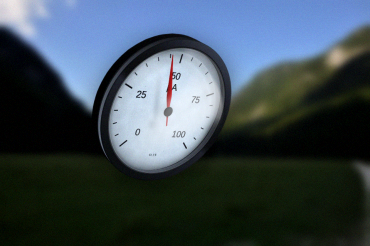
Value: 45 µA
